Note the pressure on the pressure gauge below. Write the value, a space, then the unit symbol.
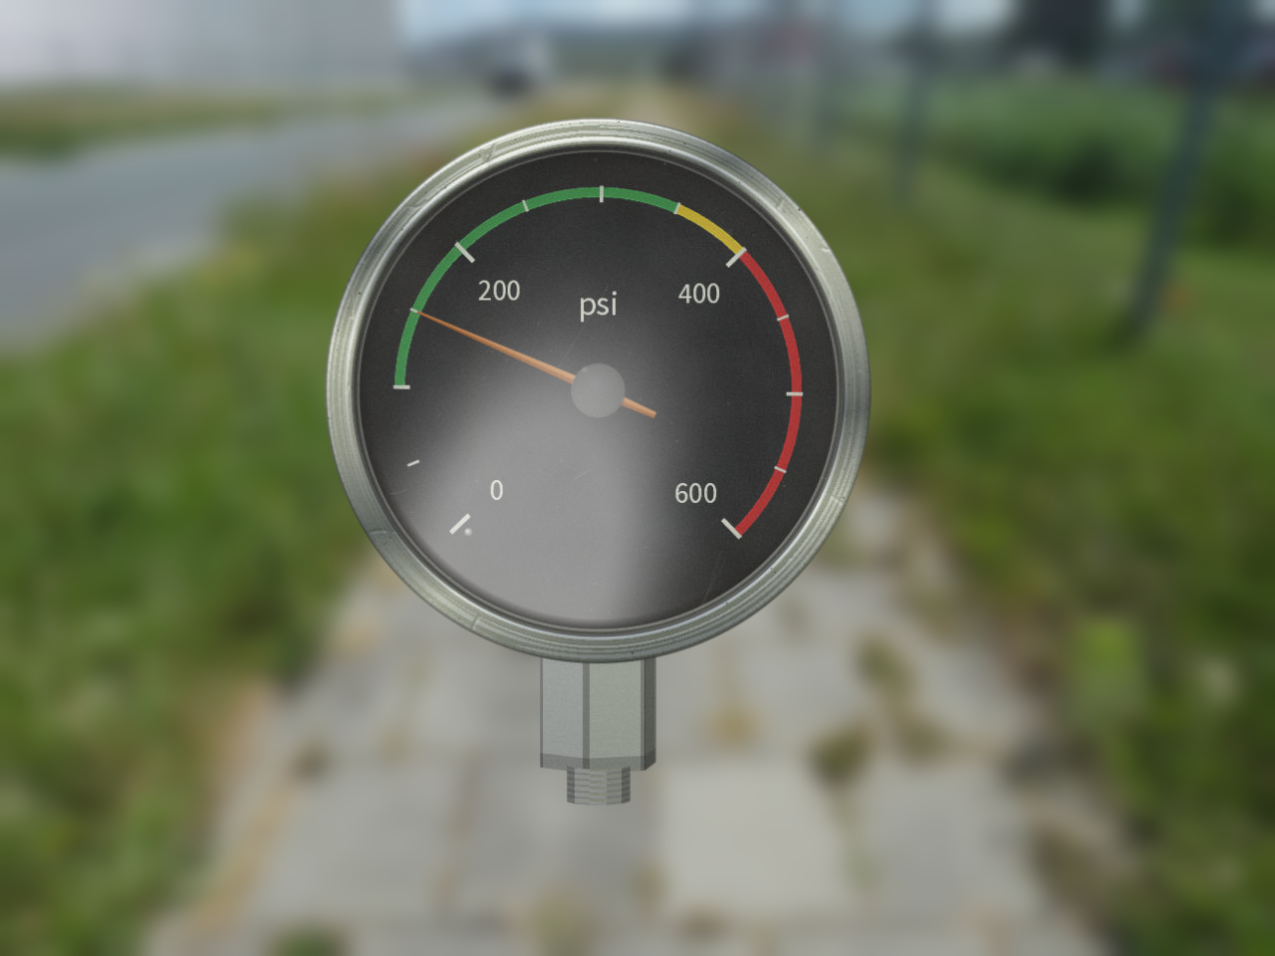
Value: 150 psi
